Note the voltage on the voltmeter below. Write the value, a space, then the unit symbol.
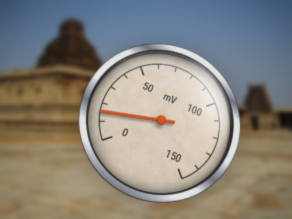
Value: 15 mV
